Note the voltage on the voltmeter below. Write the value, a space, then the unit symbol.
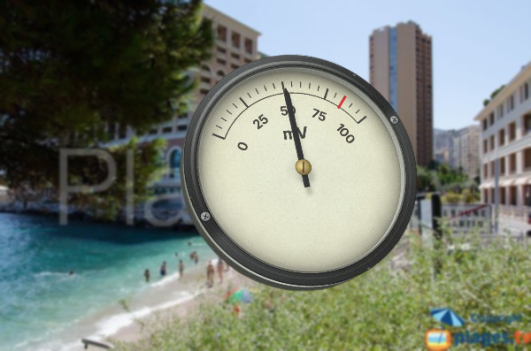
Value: 50 mV
